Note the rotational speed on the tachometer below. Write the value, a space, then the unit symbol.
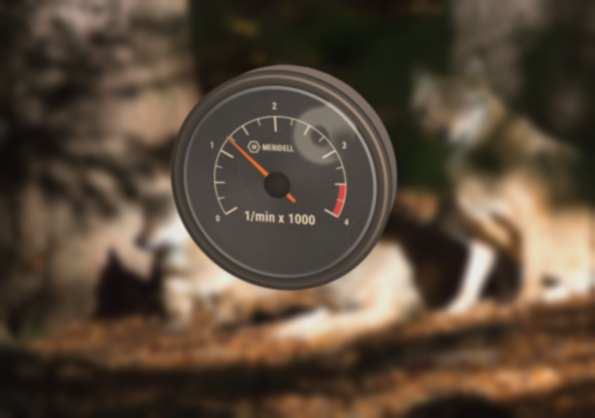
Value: 1250 rpm
